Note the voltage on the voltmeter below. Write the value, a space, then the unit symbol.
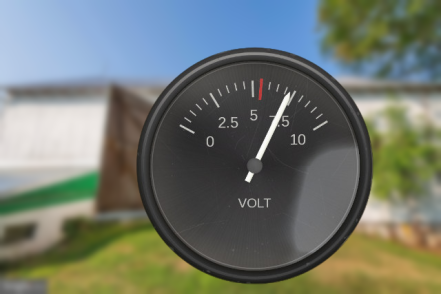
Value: 7.25 V
